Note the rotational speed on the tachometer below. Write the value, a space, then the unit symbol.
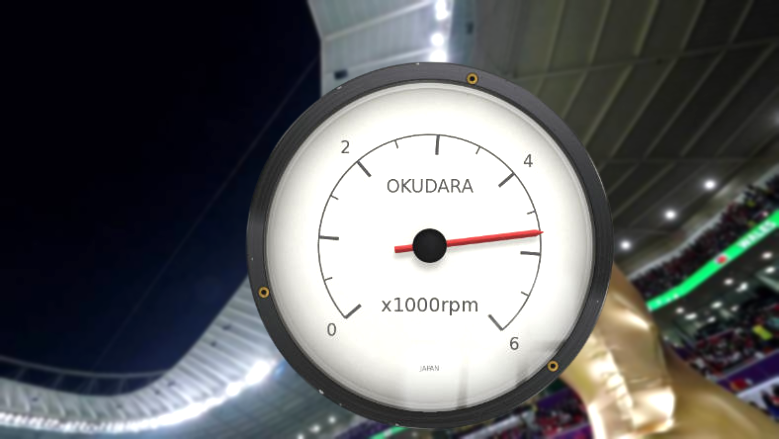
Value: 4750 rpm
